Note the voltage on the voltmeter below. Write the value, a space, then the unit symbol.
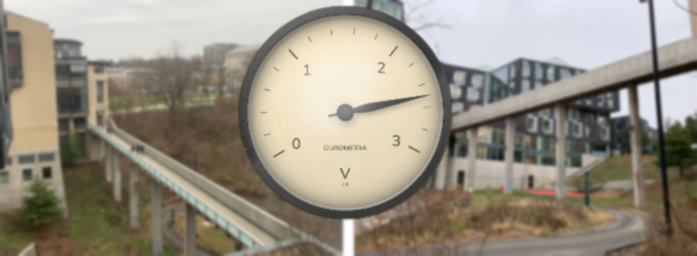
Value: 2.5 V
